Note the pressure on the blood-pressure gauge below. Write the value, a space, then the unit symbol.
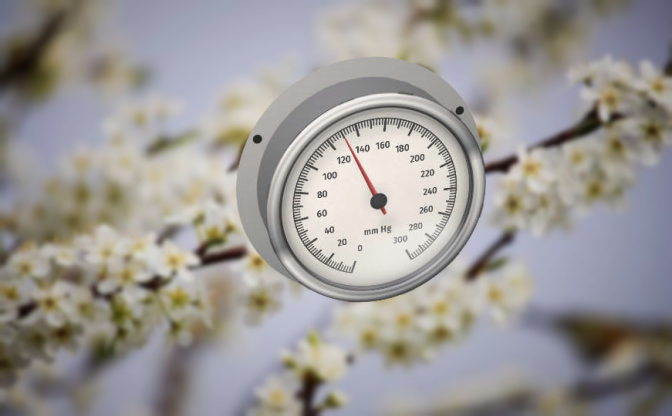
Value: 130 mmHg
